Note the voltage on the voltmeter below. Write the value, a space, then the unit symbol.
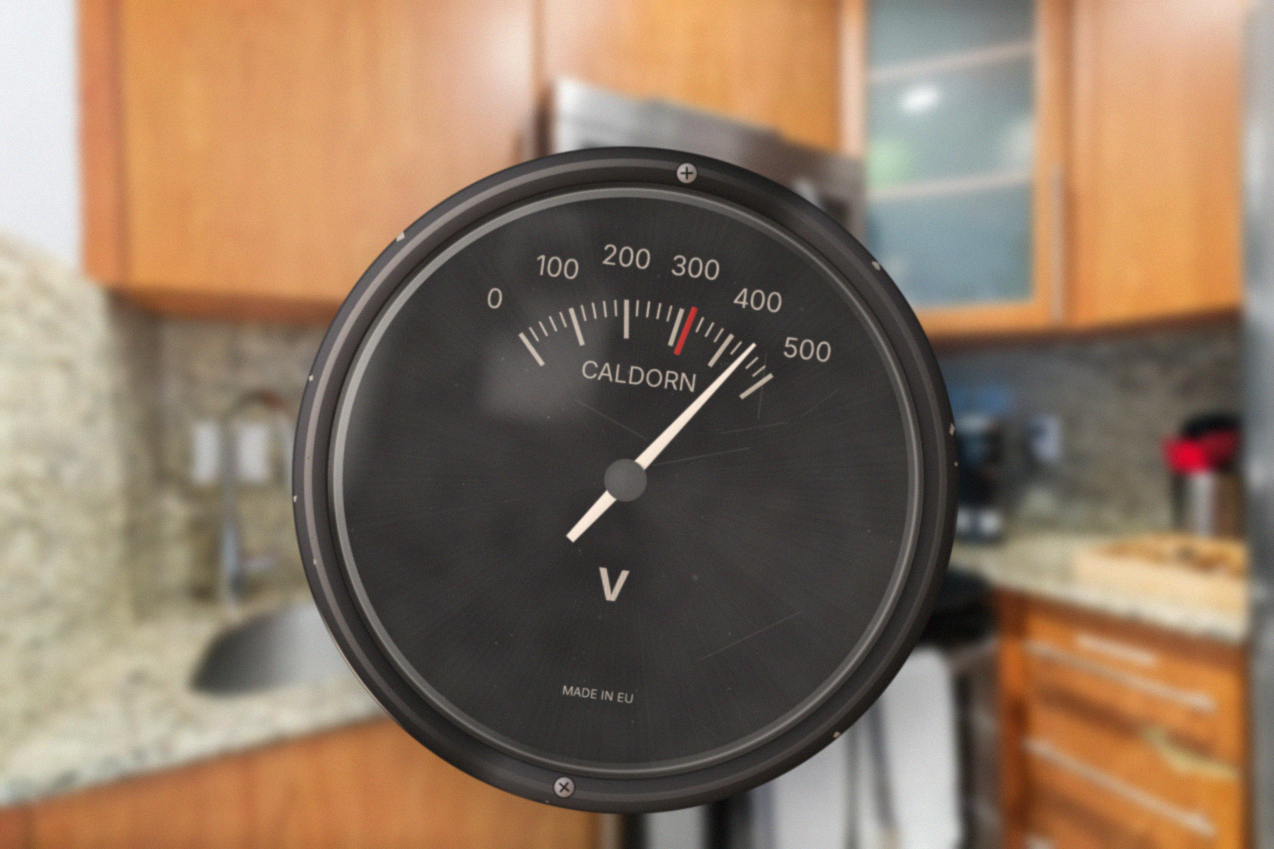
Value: 440 V
